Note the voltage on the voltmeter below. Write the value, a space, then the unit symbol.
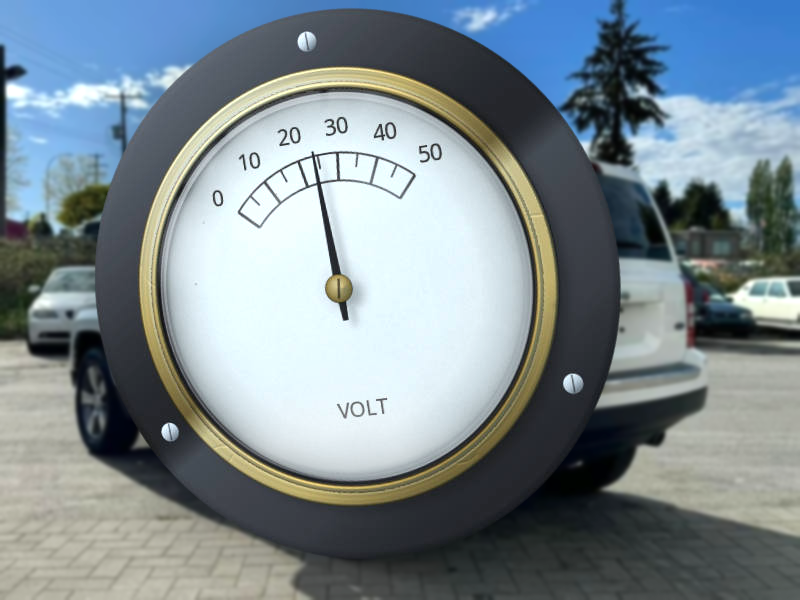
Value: 25 V
